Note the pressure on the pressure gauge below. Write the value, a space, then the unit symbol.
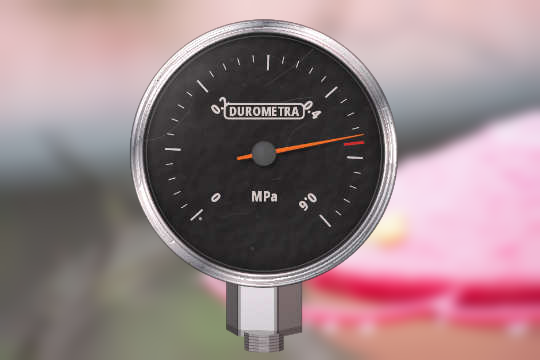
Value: 0.47 MPa
